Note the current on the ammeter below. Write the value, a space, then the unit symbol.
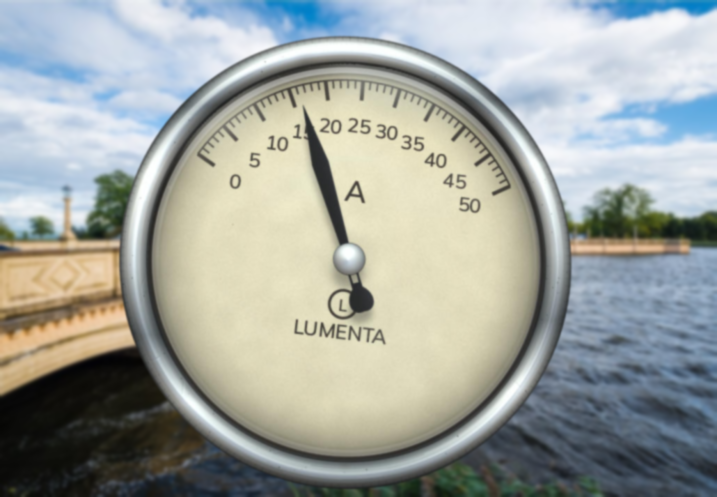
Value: 16 A
